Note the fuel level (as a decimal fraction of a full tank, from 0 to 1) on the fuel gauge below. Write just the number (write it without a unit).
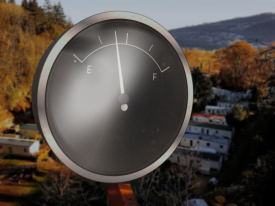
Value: 0.375
